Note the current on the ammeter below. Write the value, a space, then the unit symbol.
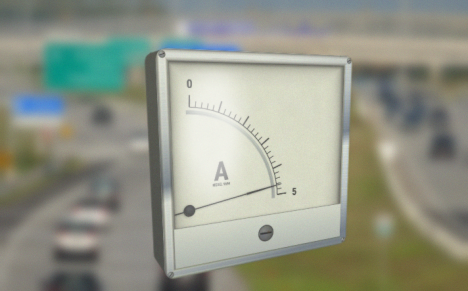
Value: 4.6 A
